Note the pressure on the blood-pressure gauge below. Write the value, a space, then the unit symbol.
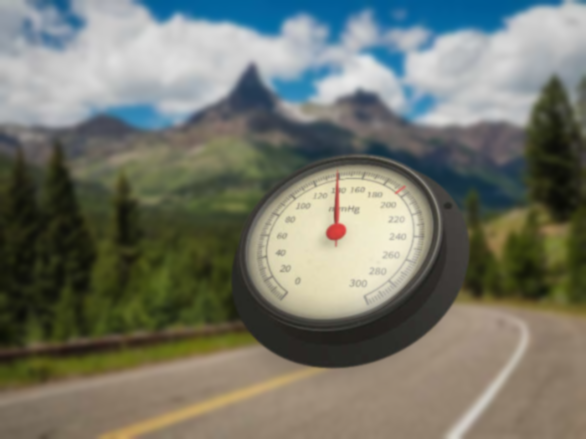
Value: 140 mmHg
